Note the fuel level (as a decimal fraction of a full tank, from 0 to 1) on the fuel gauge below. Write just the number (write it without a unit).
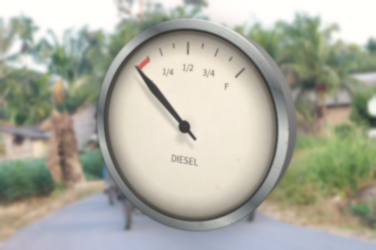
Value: 0
